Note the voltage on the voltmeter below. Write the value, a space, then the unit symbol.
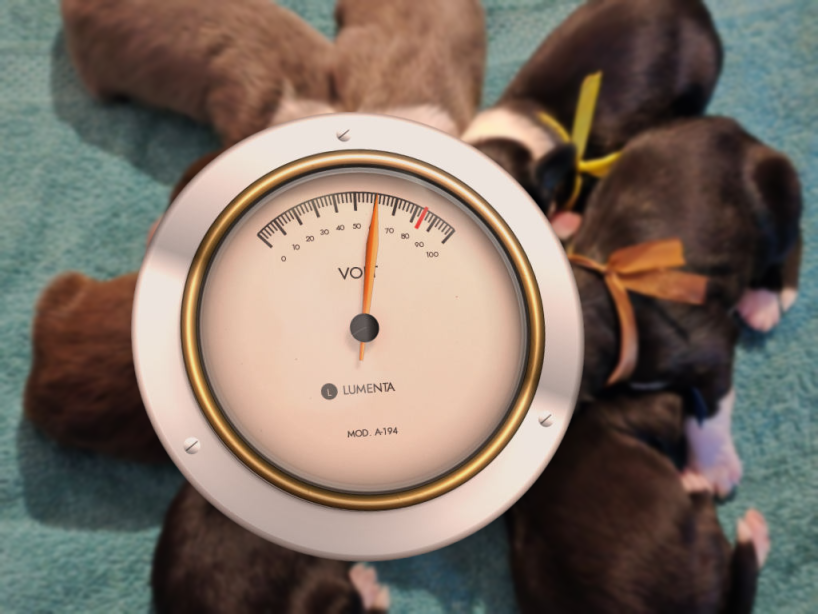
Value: 60 V
